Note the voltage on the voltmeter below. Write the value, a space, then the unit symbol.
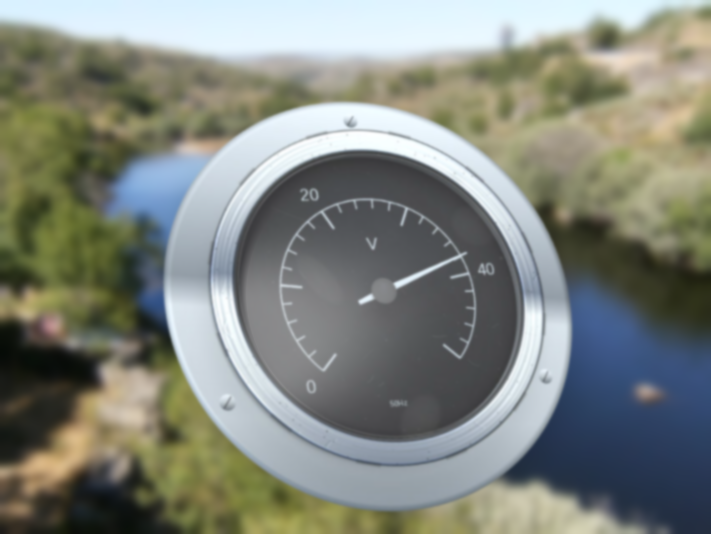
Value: 38 V
